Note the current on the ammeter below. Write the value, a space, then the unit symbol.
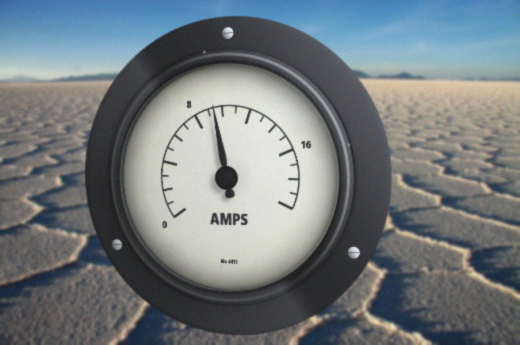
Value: 9.5 A
